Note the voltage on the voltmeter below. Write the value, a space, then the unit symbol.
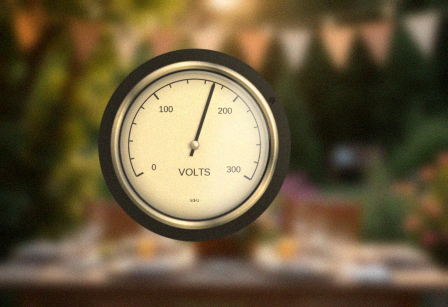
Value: 170 V
